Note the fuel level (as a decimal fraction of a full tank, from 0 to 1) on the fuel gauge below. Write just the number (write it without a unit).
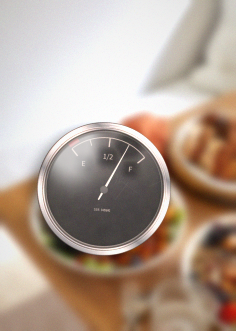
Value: 0.75
